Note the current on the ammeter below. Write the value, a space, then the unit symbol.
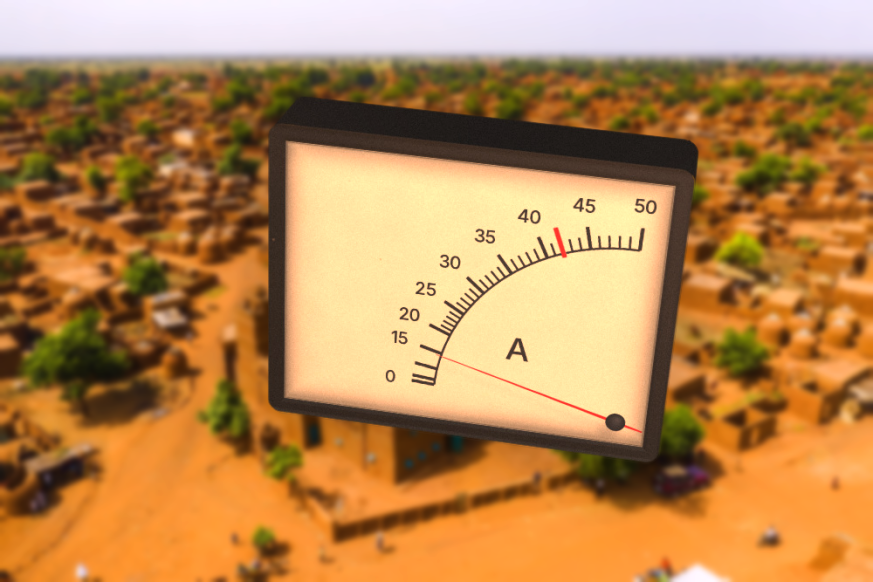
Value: 15 A
